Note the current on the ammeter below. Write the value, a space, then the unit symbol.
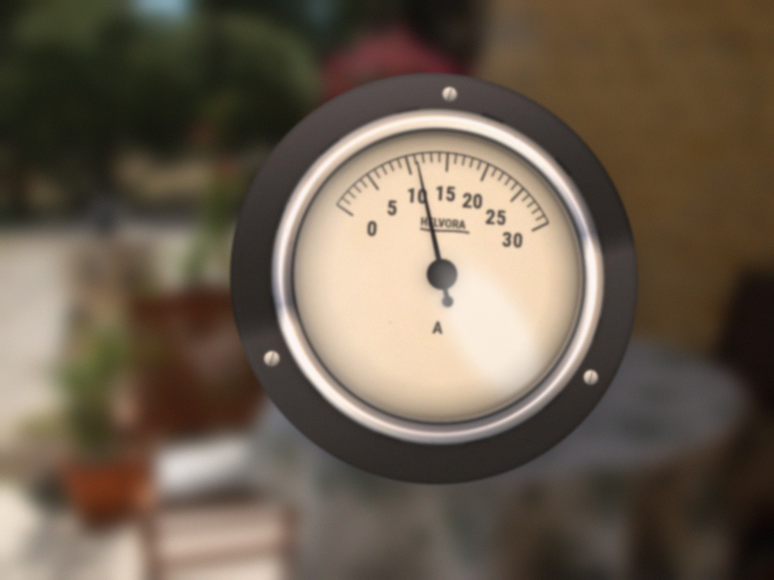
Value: 11 A
